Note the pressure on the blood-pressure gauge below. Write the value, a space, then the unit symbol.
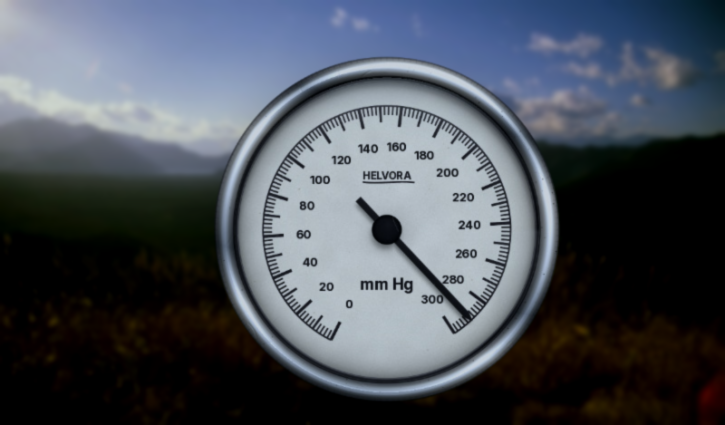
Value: 290 mmHg
